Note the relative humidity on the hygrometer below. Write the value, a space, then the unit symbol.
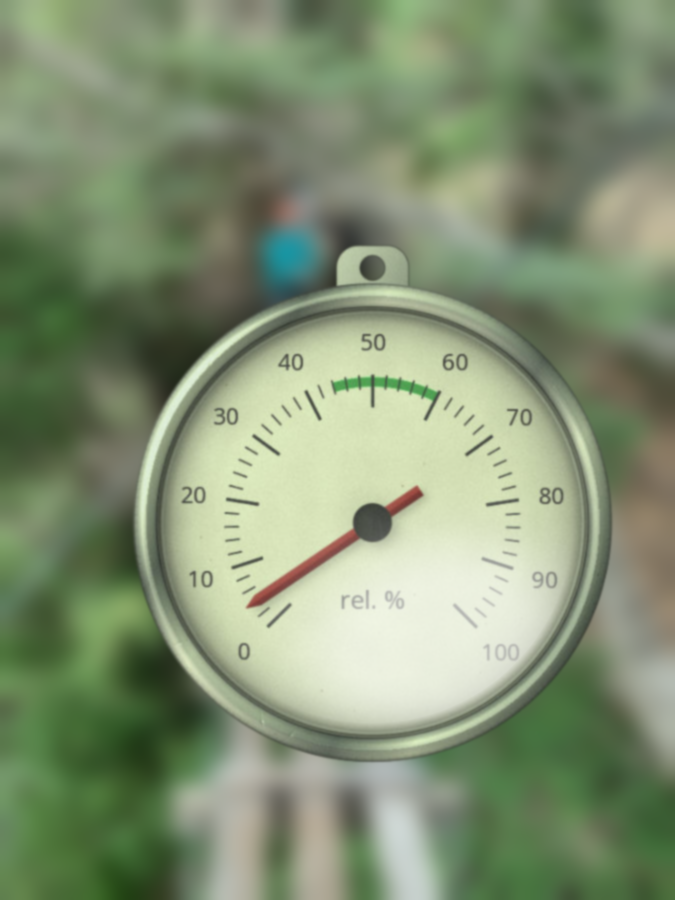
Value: 4 %
